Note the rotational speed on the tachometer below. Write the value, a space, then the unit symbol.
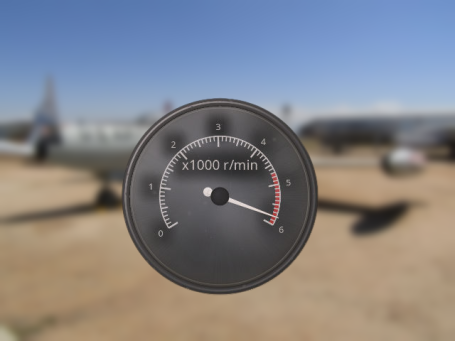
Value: 5800 rpm
